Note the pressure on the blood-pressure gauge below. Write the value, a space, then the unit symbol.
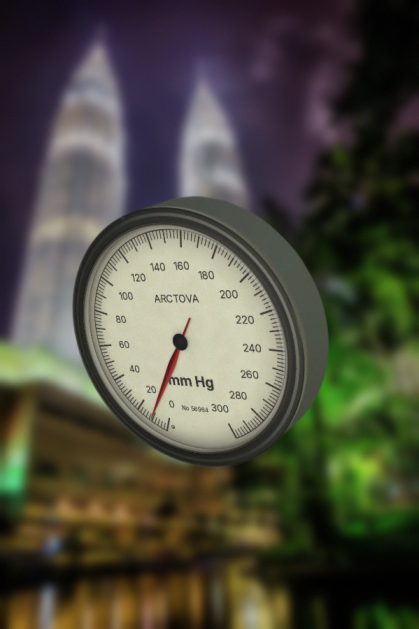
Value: 10 mmHg
